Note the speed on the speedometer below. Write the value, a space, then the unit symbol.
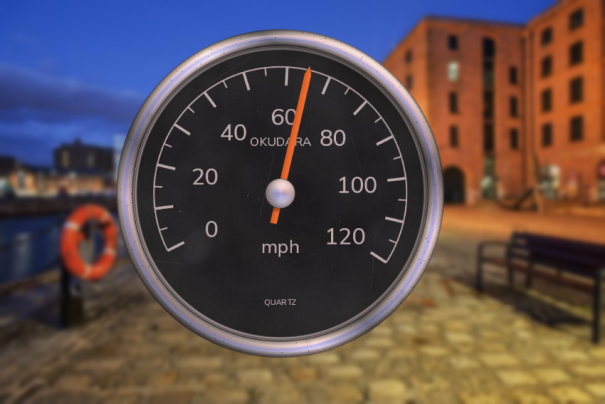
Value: 65 mph
